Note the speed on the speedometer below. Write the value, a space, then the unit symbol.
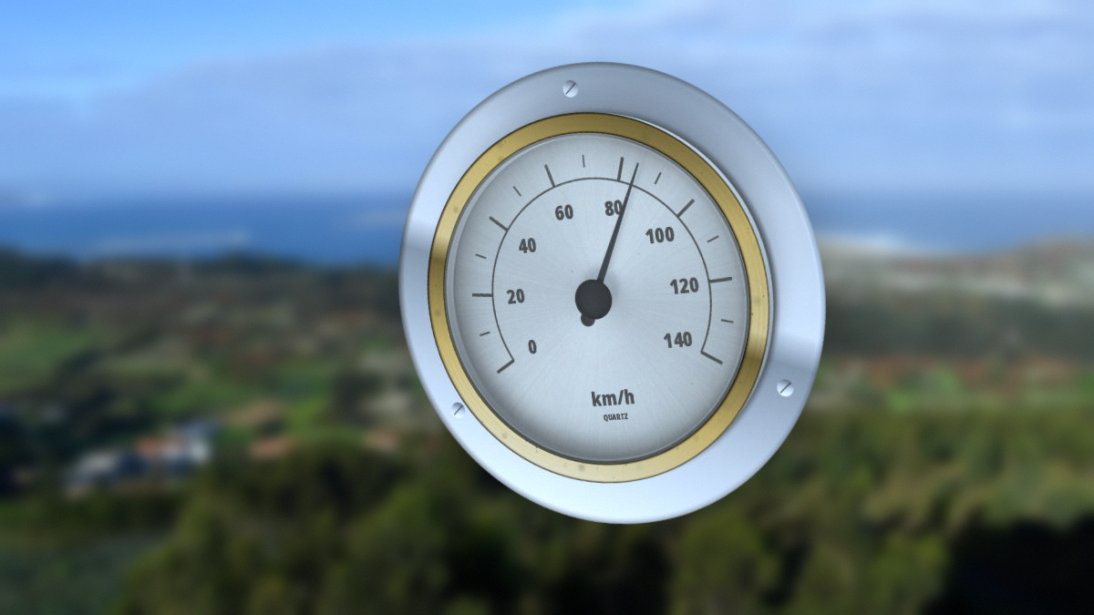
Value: 85 km/h
